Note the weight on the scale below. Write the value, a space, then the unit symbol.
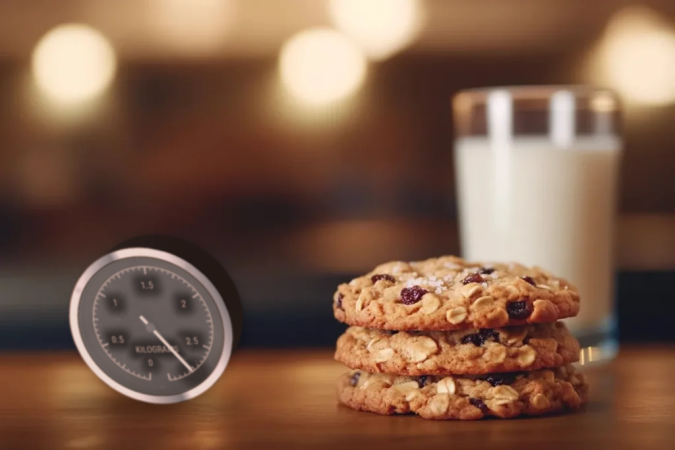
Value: 2.75 kg
